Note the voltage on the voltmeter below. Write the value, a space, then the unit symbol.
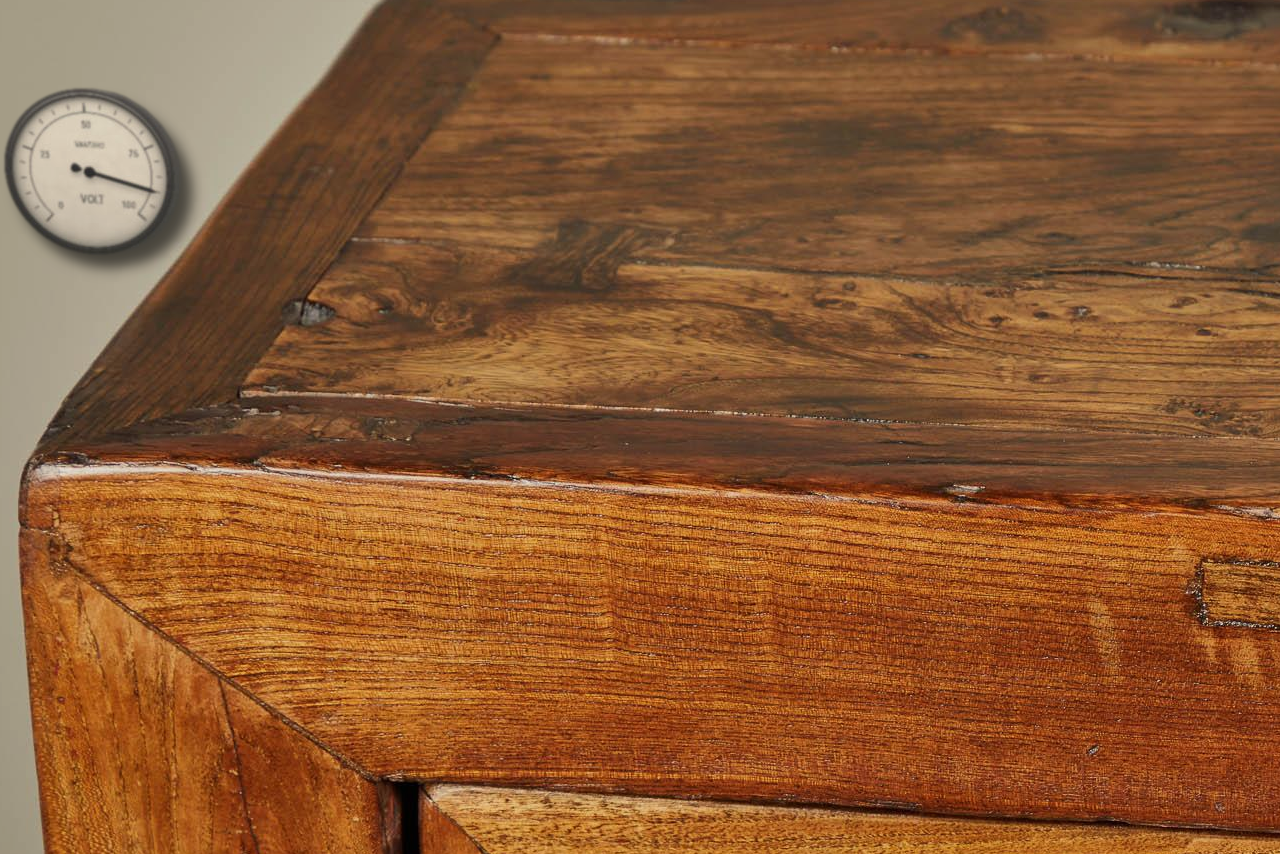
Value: 90 V
